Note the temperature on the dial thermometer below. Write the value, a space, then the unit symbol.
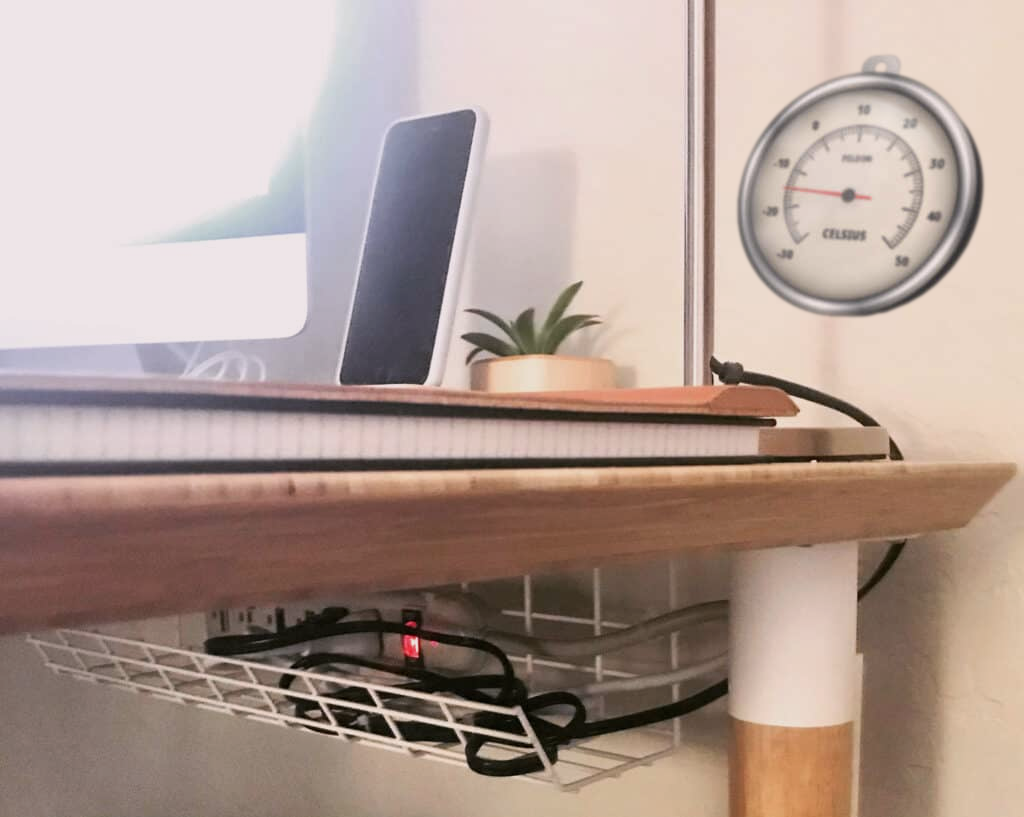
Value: -15 °C
